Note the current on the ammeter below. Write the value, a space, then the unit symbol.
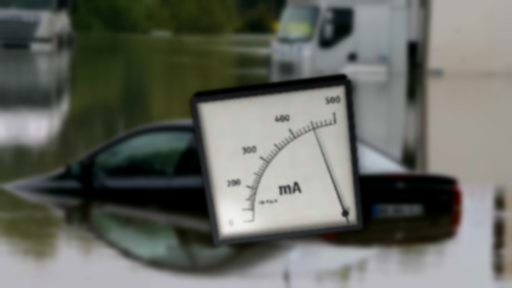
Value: 450 mA
